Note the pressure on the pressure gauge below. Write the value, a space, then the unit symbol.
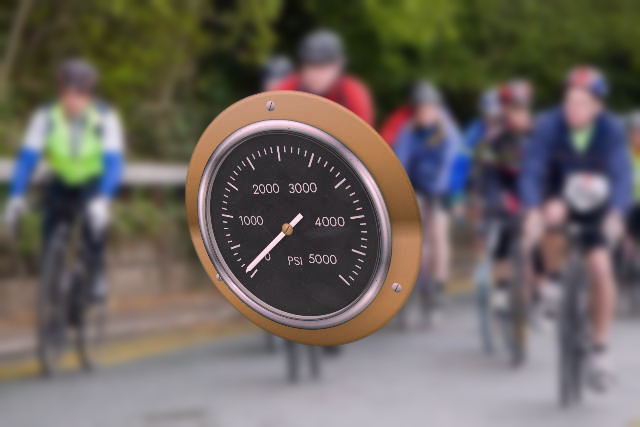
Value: 100 psi
